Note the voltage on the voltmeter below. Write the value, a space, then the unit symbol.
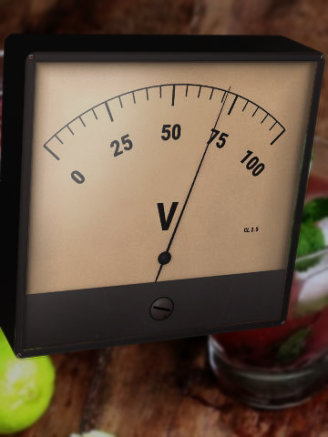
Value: 70 V
